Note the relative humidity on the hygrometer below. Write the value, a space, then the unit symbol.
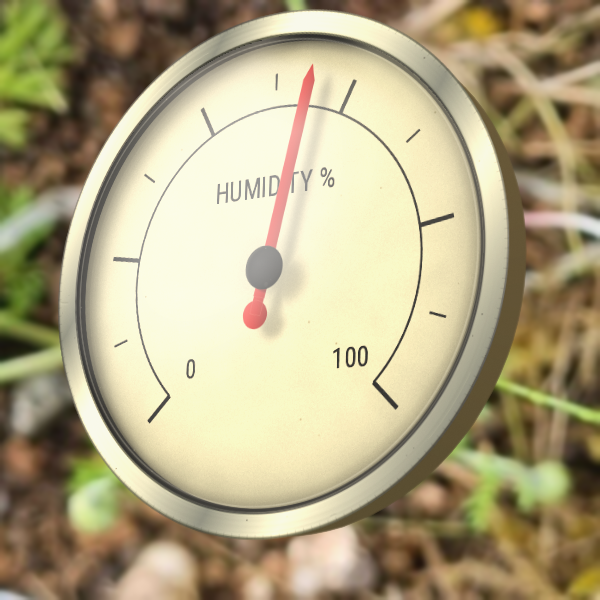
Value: 55 %
